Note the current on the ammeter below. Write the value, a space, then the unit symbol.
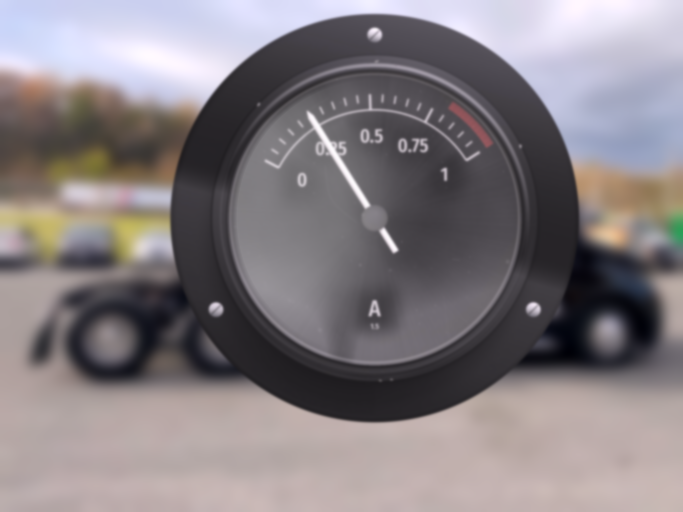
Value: 0.25 A
